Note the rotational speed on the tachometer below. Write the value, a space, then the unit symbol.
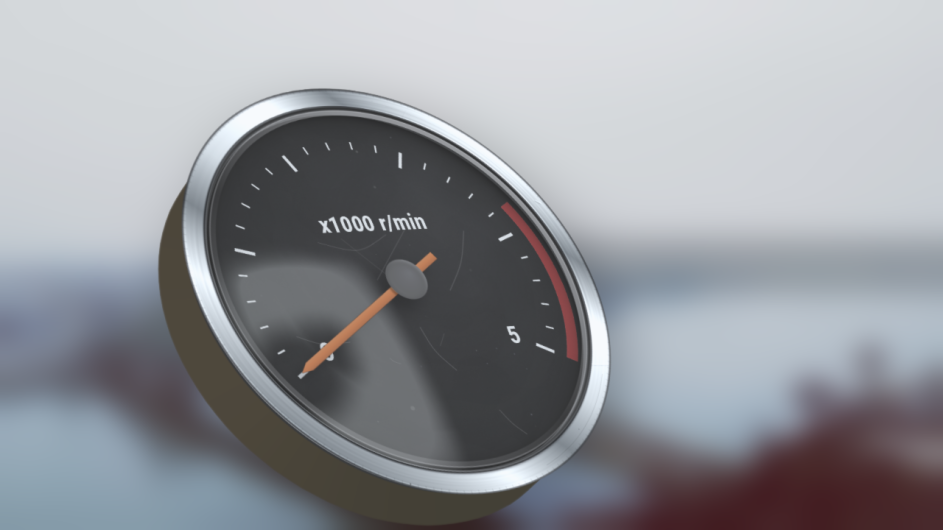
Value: 0 rpm
